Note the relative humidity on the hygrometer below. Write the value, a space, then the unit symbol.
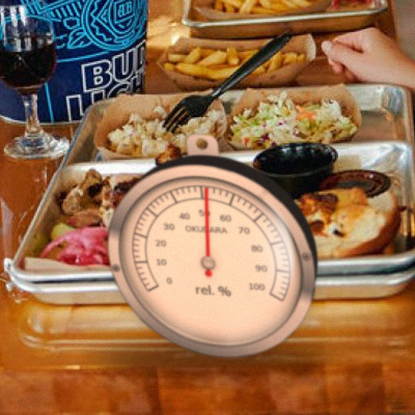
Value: 52 %
